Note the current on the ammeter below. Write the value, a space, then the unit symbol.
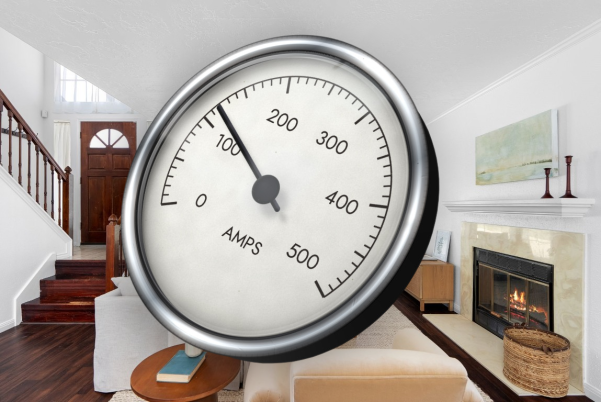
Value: 120 A
